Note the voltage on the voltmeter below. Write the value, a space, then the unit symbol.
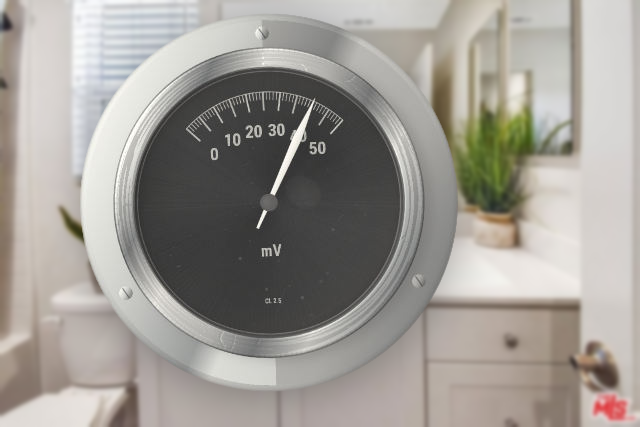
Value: 40 mV
